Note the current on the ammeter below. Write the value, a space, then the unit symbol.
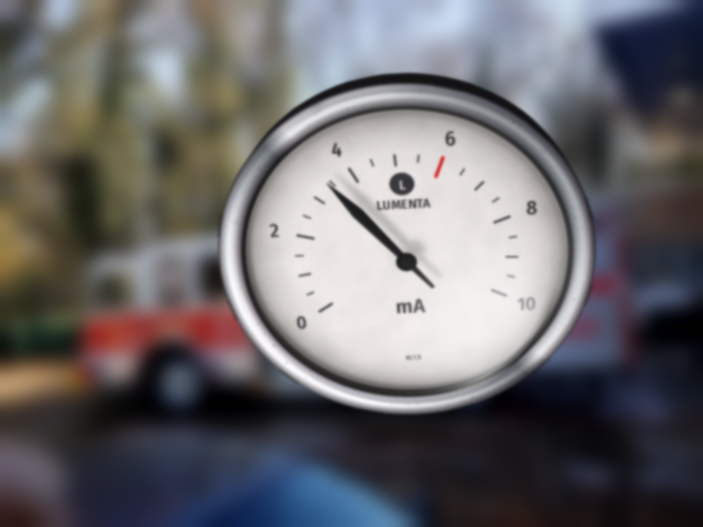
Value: 3.5 mA
